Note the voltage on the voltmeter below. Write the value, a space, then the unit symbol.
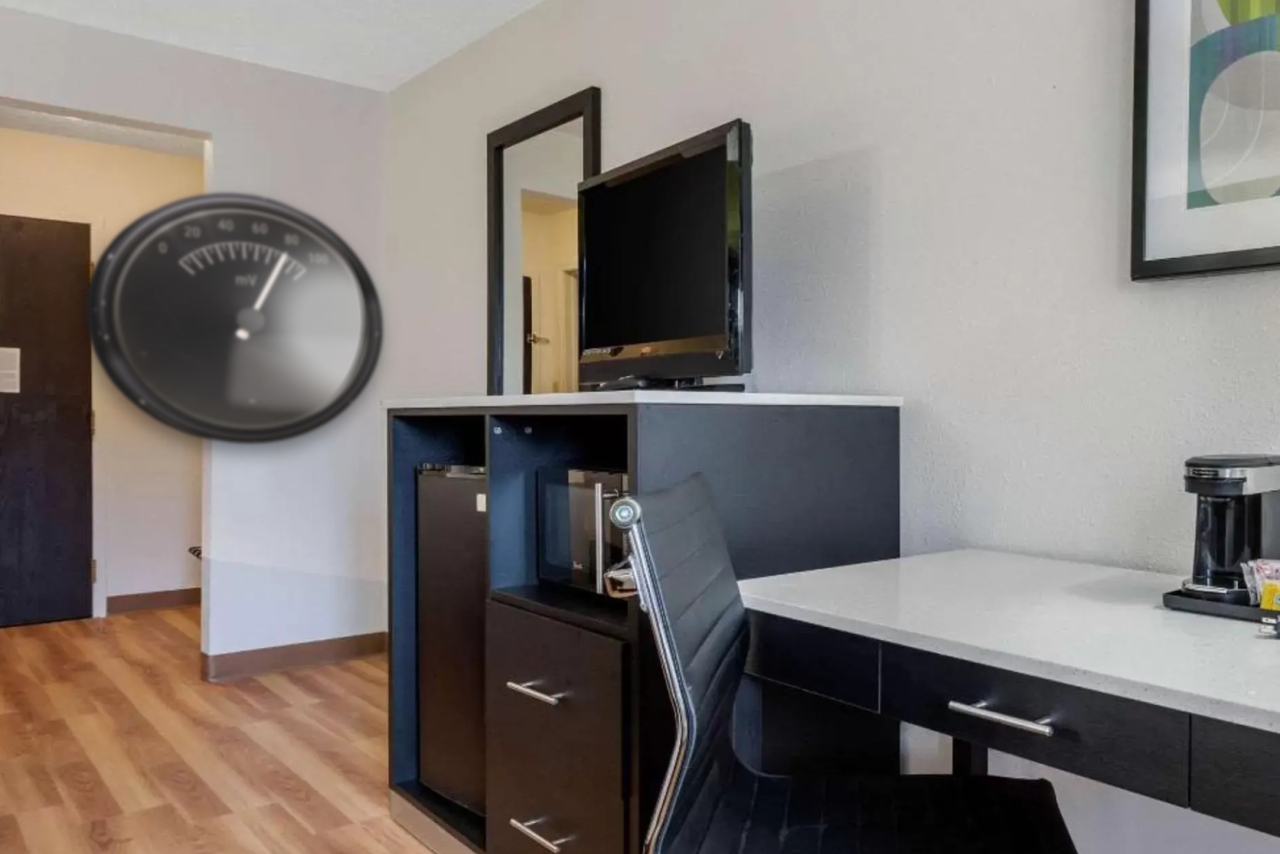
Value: 80 mV
